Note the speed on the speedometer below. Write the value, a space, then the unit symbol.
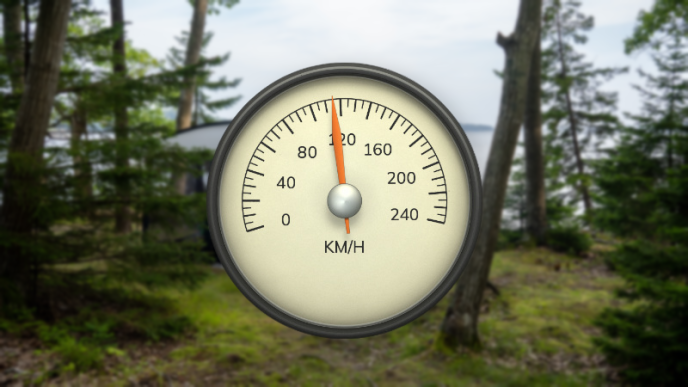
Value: 115 km/h
